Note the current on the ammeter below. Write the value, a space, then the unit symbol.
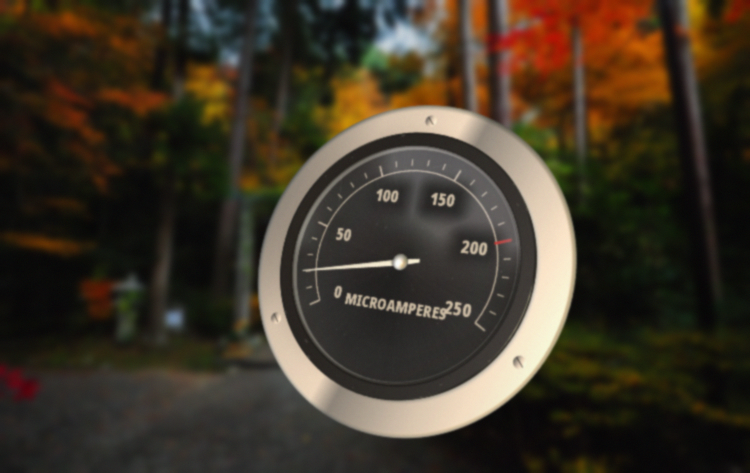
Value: 20 µA
